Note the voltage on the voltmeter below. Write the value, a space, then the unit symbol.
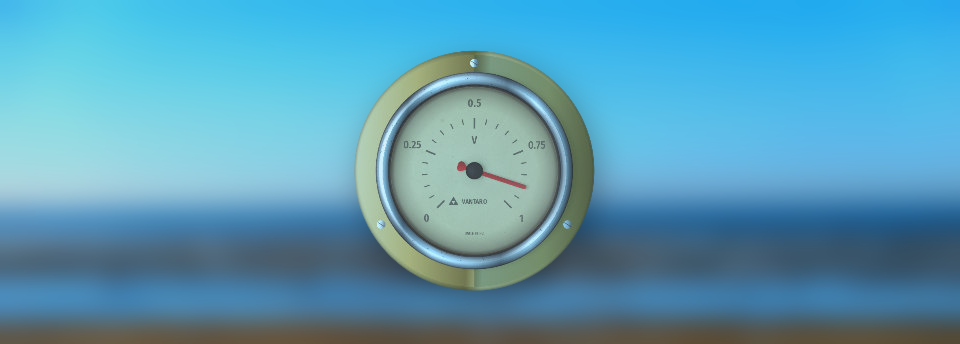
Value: 0.9 V
